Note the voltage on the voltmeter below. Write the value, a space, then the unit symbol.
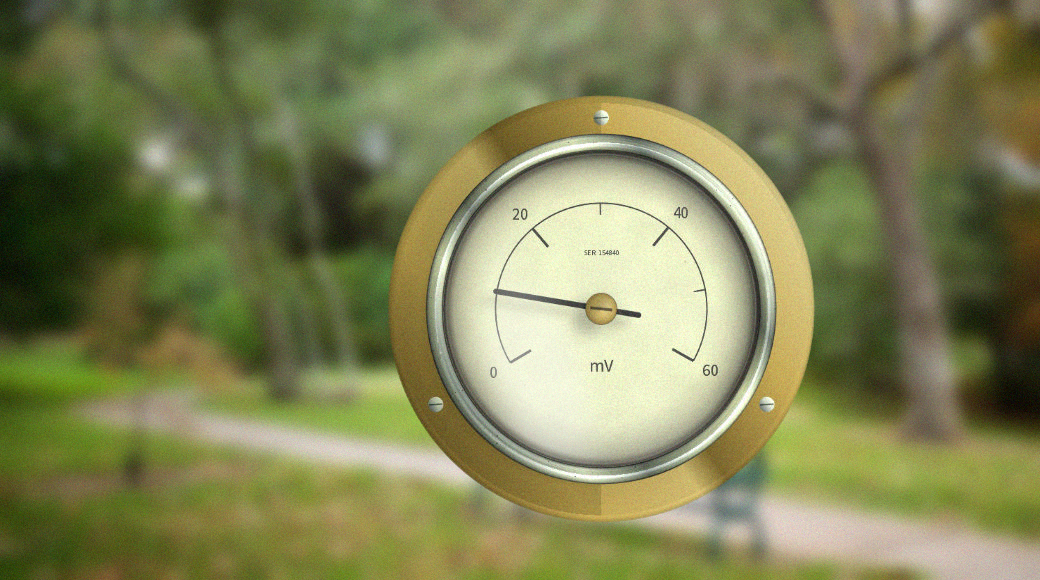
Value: 10 mV
